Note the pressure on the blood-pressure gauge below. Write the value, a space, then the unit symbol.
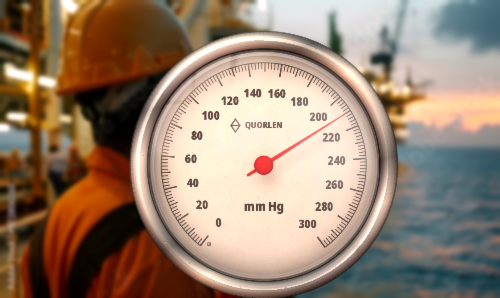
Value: 210 mmHg
